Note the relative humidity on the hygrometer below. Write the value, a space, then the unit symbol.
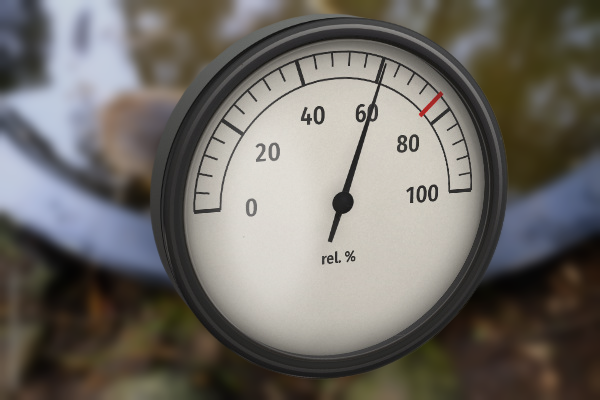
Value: 60 %
